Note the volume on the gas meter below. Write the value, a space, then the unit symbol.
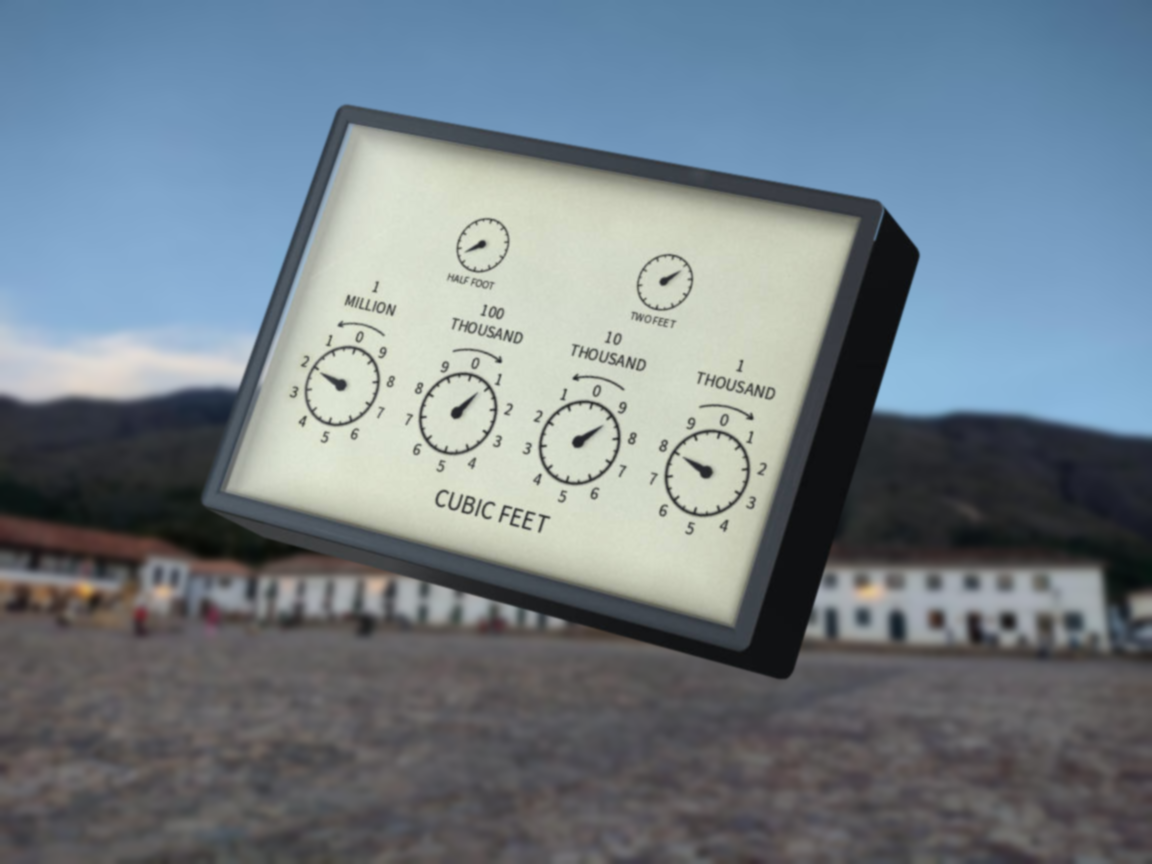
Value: 208800 ft³
